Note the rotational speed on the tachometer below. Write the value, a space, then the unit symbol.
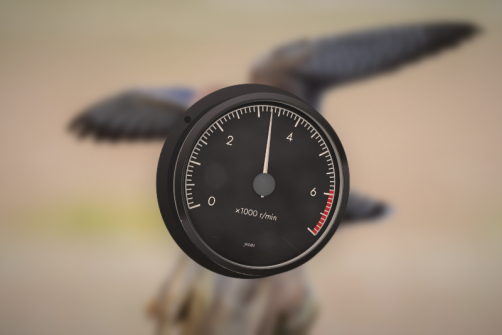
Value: 3300 rpm
